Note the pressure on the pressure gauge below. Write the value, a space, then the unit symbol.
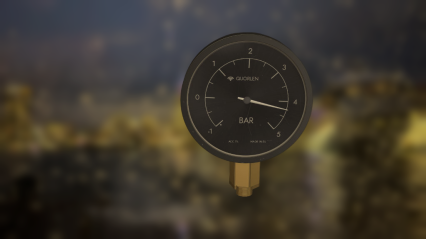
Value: 4.25 bar
